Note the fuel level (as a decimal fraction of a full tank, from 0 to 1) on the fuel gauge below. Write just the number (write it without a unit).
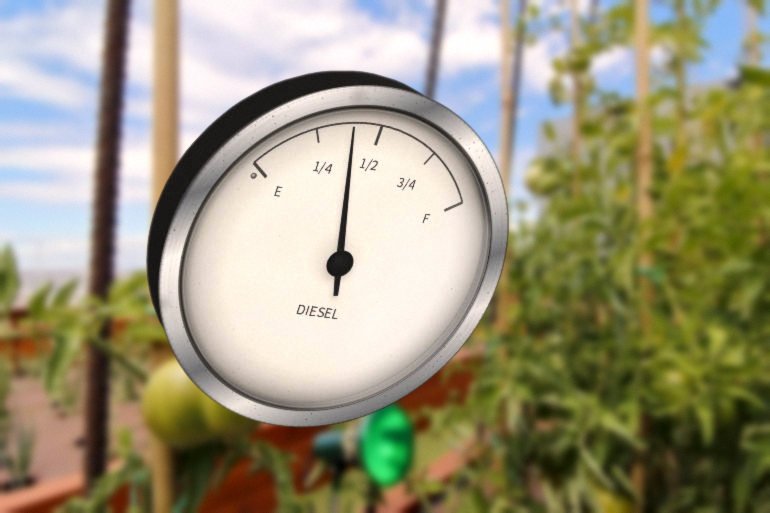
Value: 0.375
